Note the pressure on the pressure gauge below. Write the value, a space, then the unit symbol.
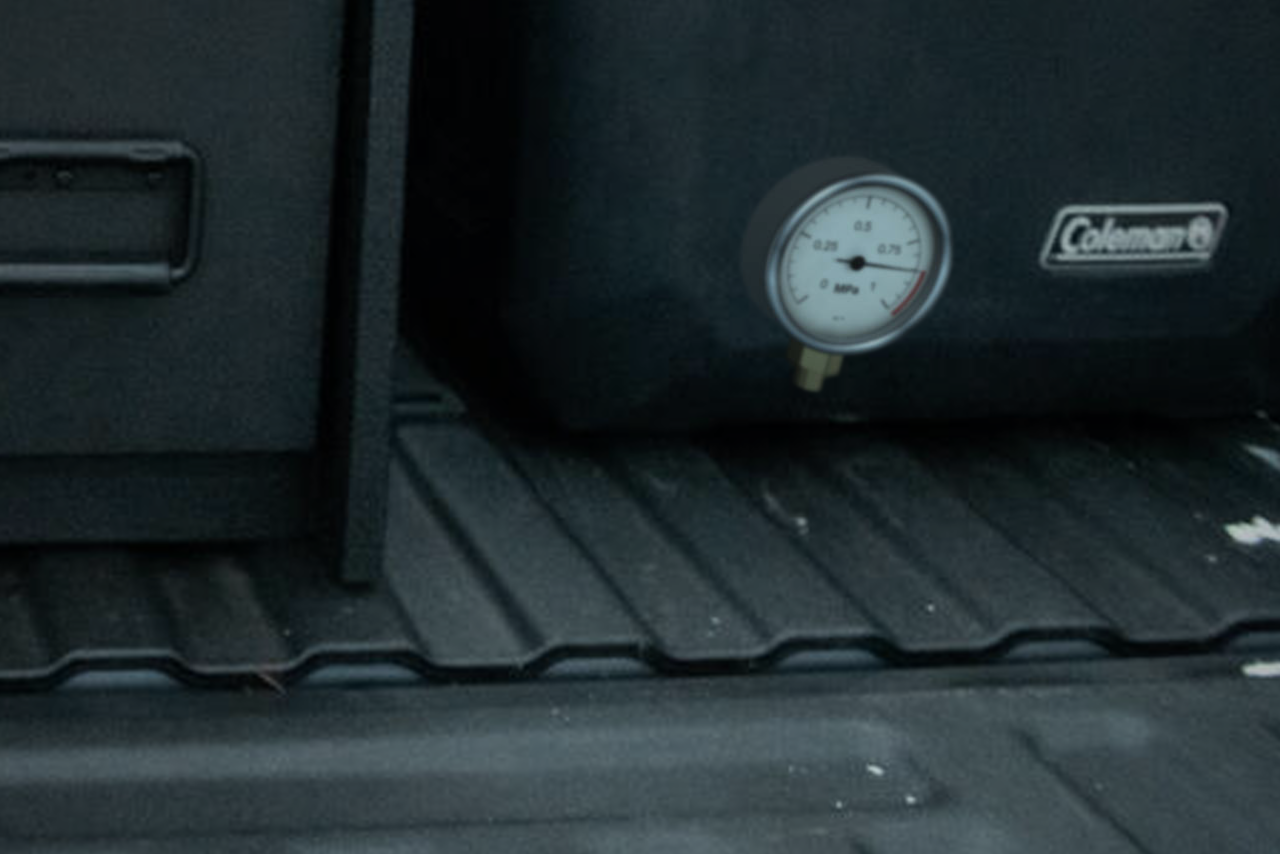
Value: 0.85 MPa
